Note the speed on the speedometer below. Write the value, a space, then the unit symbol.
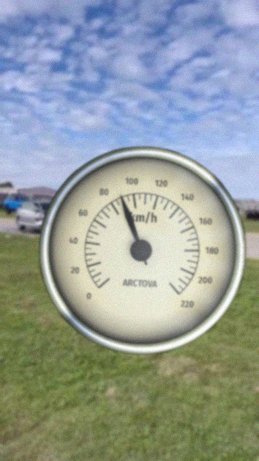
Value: 90 km/h
